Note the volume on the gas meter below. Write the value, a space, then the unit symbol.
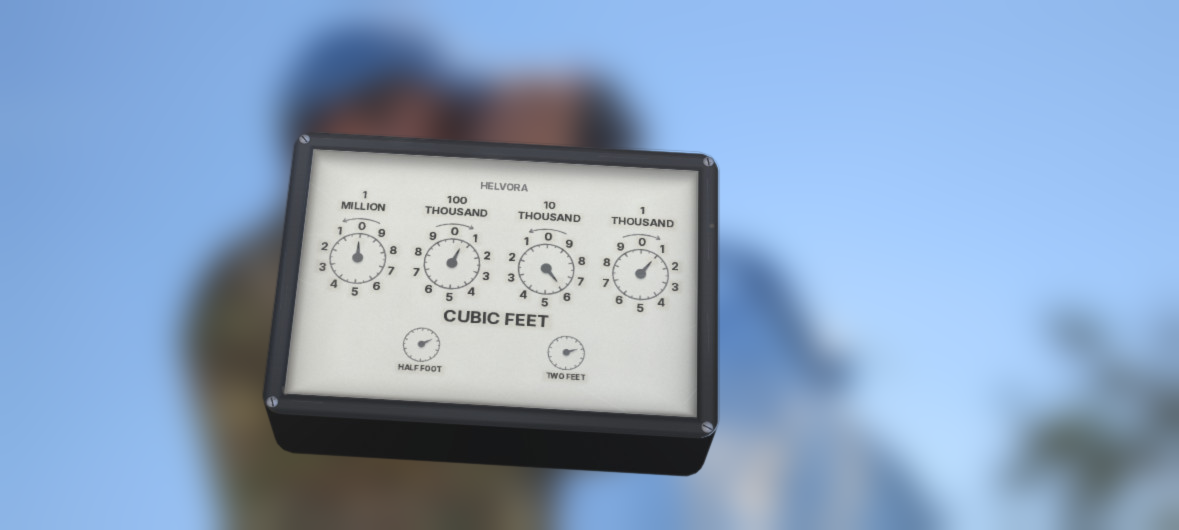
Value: 6100 ft³
